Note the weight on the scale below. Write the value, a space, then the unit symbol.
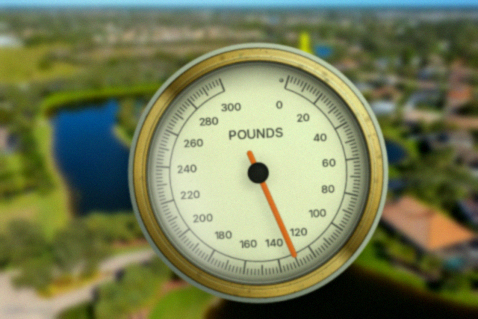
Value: 130 lb
